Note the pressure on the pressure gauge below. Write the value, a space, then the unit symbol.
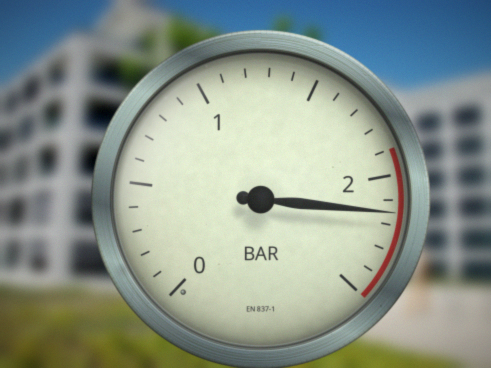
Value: 2.15 bar
